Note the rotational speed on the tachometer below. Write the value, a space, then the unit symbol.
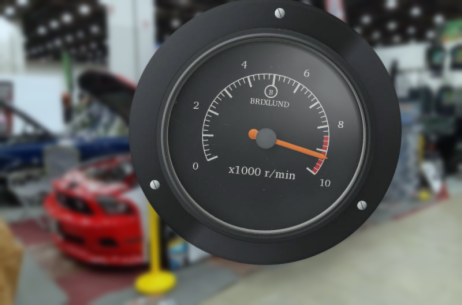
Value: 9200 rpm
